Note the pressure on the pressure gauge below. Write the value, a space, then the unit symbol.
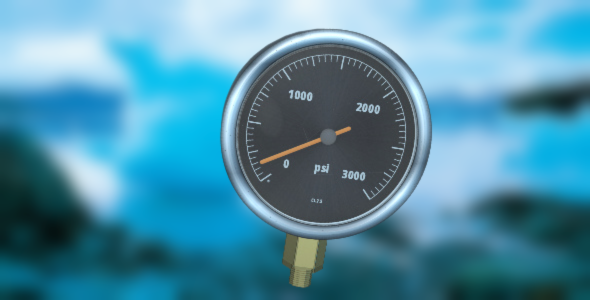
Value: 150 psi
